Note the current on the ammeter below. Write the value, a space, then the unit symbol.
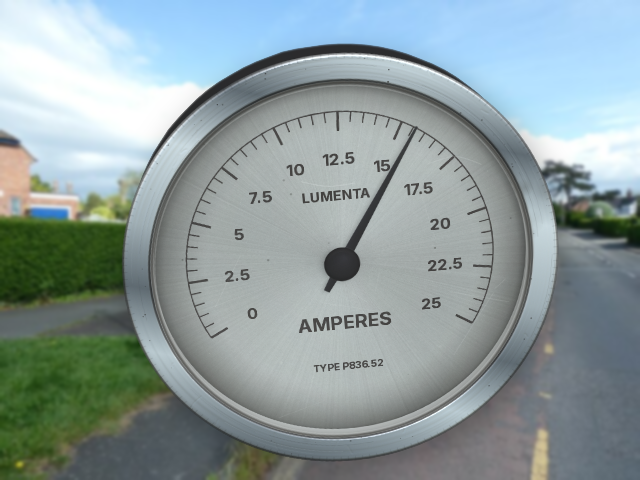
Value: 15.5 A
